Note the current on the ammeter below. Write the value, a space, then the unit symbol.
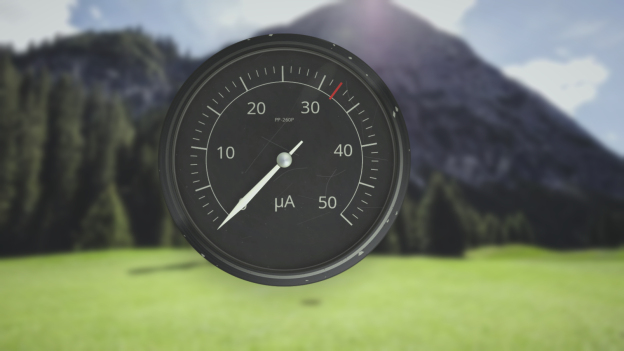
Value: 0 µA
